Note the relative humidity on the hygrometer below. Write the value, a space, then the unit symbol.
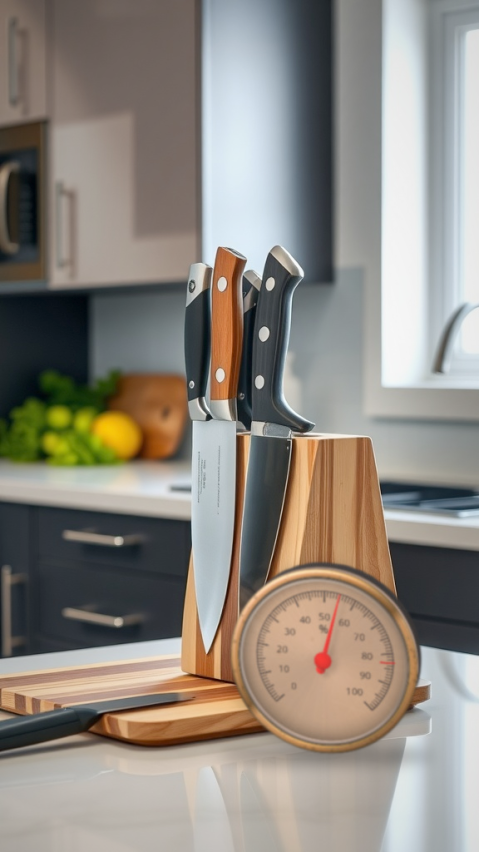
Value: 55 %
